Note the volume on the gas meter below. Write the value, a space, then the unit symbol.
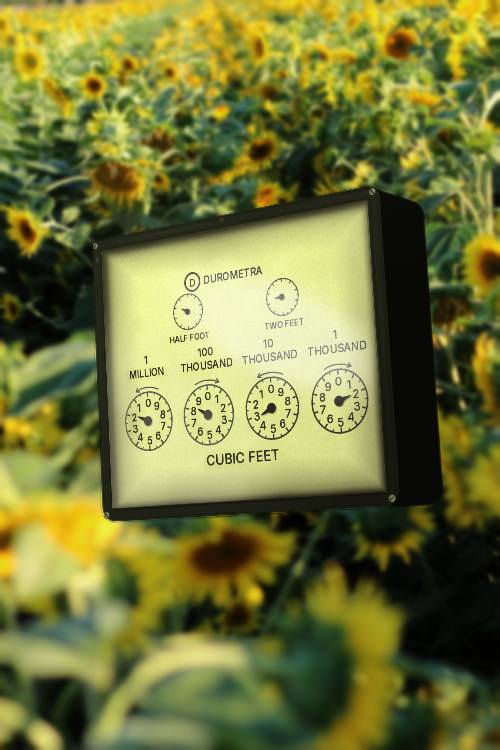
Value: 183200 ft³
